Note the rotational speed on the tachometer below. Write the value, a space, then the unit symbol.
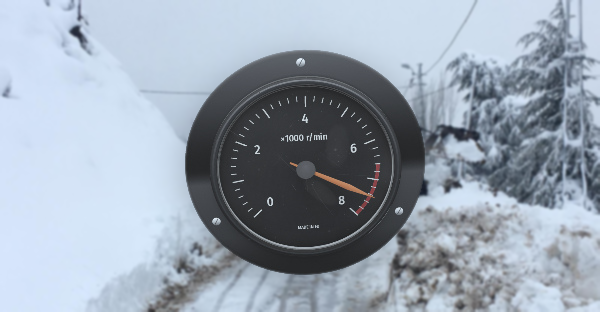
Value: 7400 rpm
